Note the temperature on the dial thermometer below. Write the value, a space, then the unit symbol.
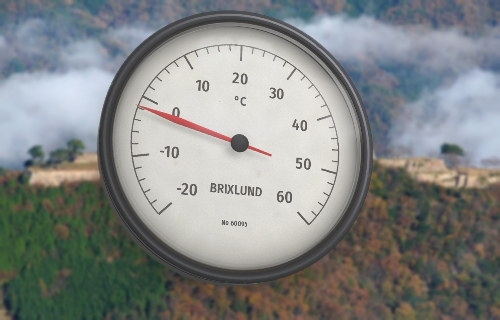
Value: -2 °C
